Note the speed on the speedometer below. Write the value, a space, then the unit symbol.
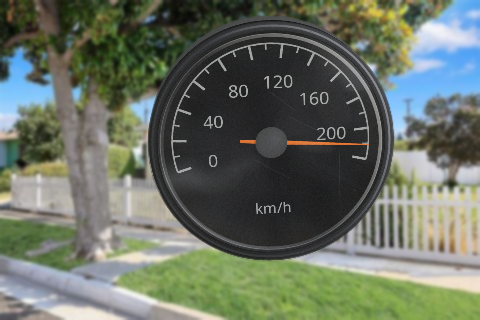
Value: 210 km/h
